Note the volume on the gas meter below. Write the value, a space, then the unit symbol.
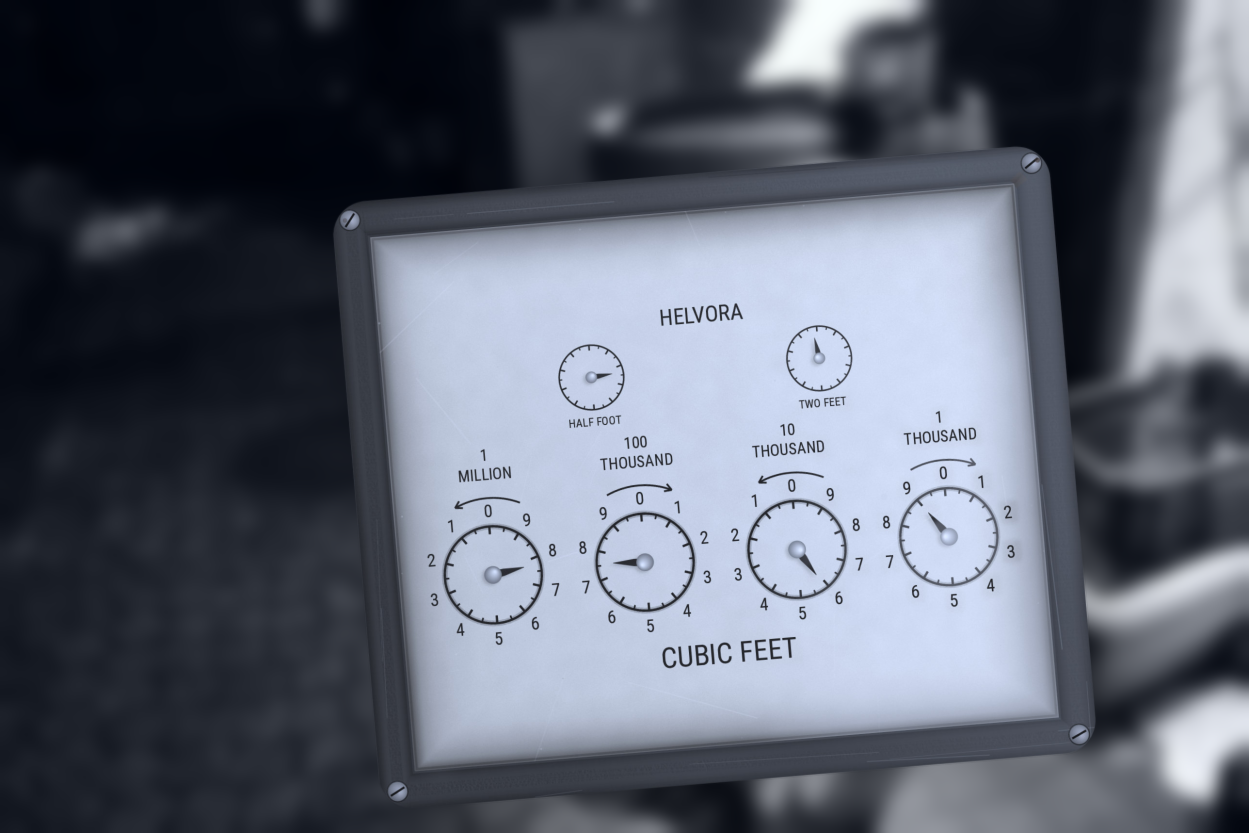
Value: 775900 ft³
